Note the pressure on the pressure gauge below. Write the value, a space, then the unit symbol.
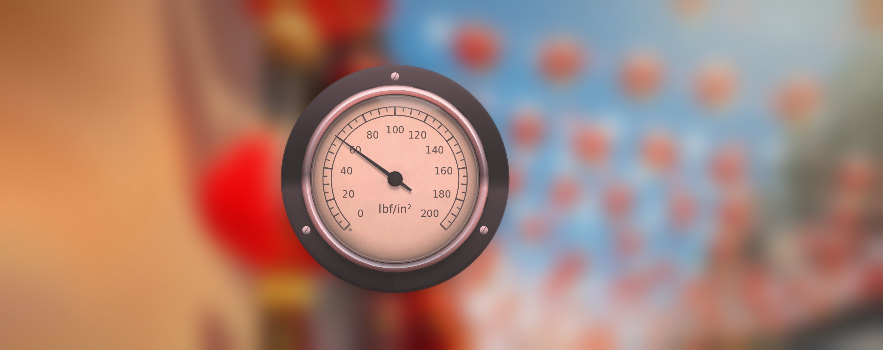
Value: 60 psi
